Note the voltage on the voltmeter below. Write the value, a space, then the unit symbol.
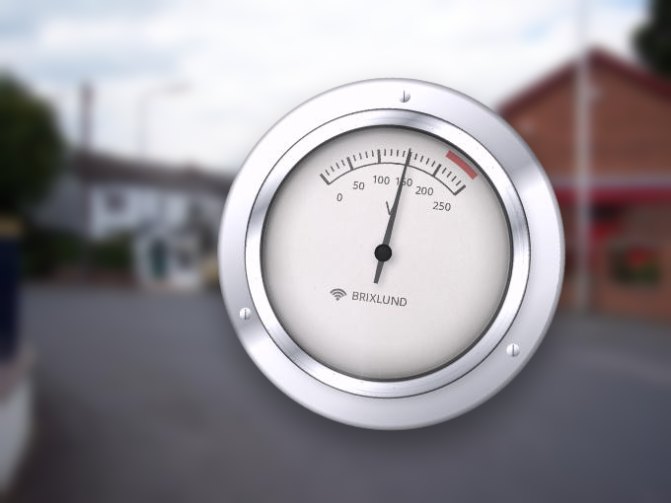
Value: 150 V
